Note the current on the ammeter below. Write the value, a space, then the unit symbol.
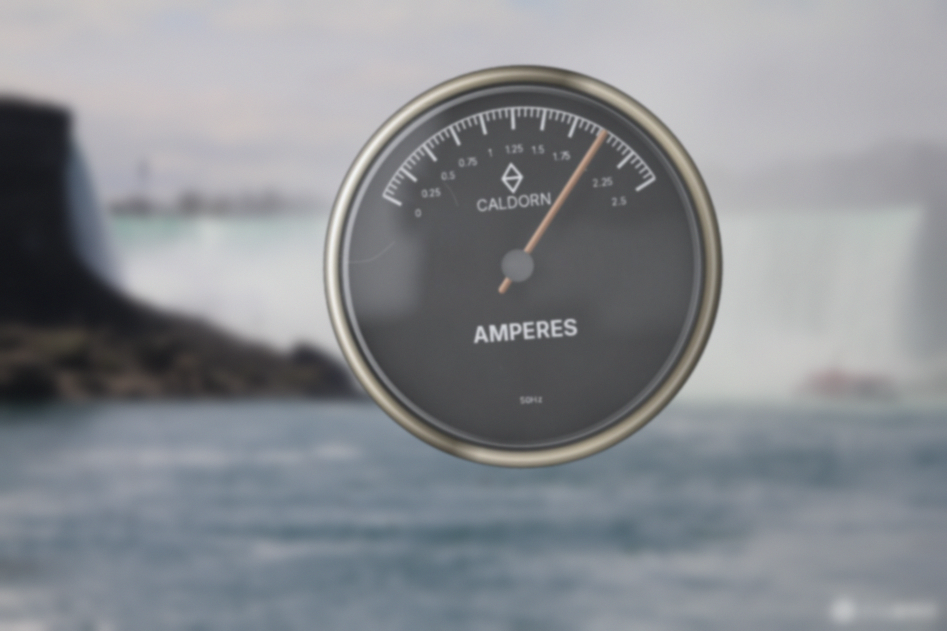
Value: 2 A
